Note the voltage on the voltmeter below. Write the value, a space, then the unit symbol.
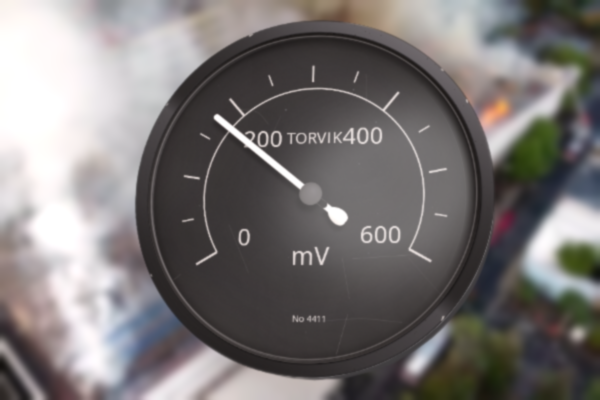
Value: 175 mV
